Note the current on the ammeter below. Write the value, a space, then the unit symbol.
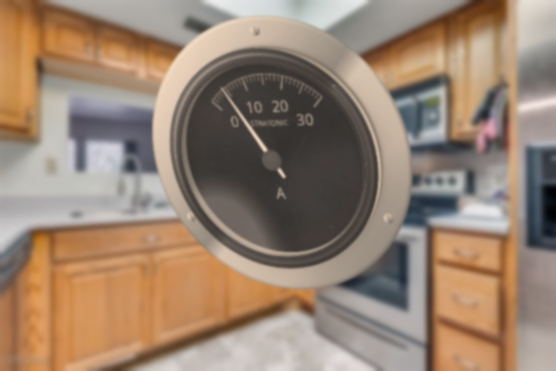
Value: 5 A
